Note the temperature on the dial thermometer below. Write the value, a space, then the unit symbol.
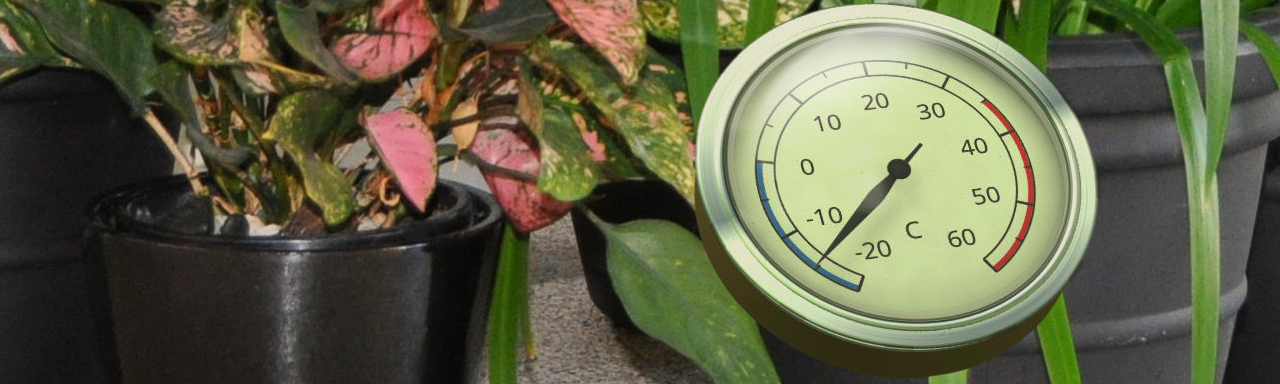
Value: -15 °C
